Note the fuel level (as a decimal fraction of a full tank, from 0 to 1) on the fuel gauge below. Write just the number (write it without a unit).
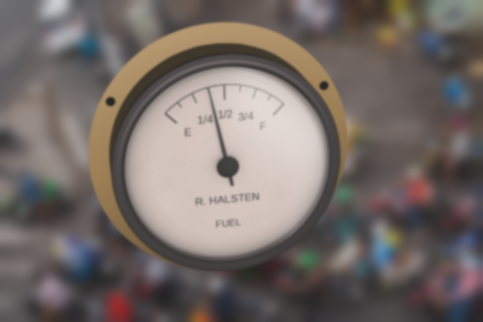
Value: 0.375
